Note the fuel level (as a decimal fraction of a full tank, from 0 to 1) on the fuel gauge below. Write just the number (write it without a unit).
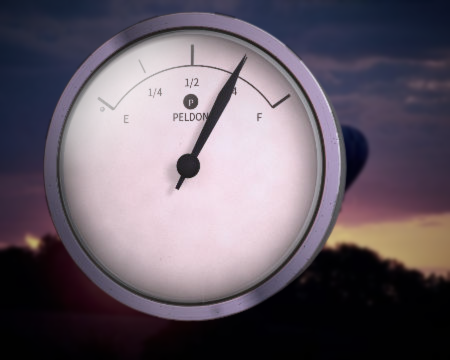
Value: 0.75
